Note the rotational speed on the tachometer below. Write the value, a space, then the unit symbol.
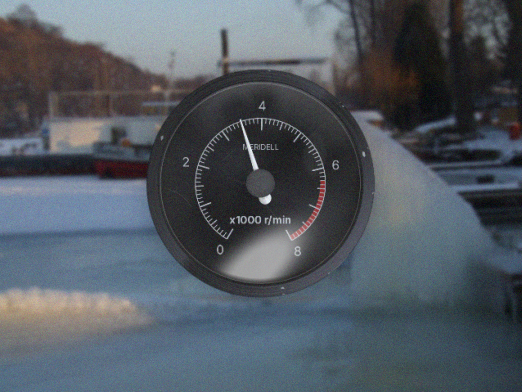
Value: 3500 rpm
